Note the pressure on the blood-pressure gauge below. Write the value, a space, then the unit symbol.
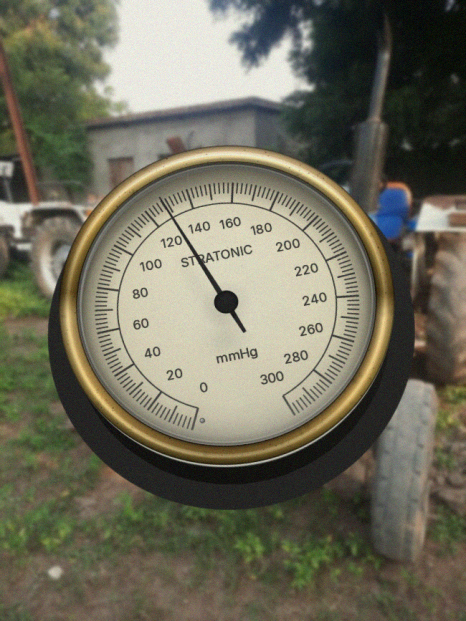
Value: 128 mmHg
